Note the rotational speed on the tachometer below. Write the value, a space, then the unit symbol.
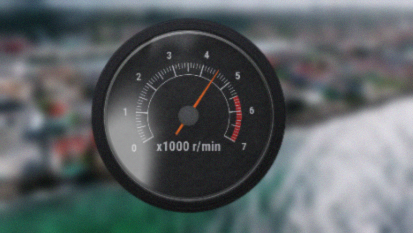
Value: 4500 rpm
